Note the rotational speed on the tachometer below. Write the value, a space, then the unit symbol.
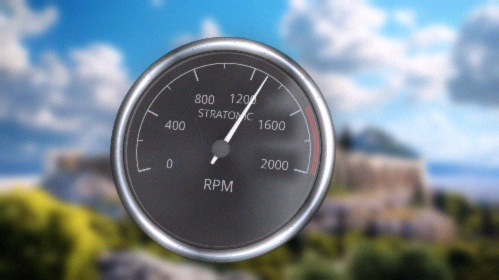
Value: 1300 rpm
